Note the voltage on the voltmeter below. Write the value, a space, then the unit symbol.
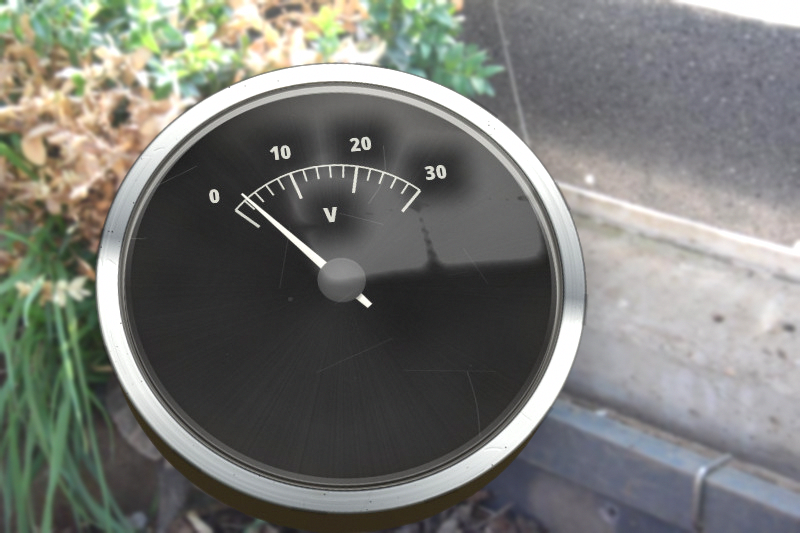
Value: 2 V
